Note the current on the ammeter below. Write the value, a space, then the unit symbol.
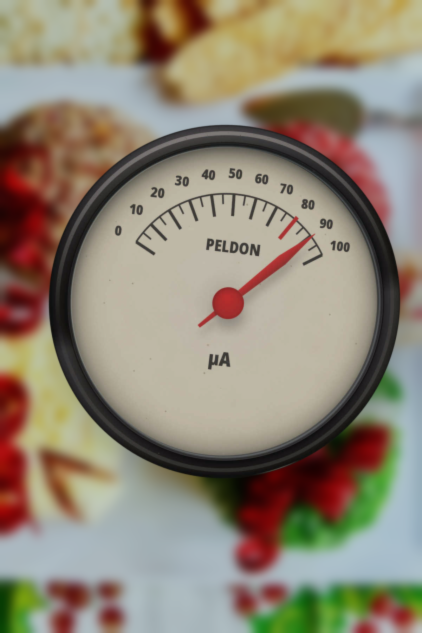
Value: 90 µA
